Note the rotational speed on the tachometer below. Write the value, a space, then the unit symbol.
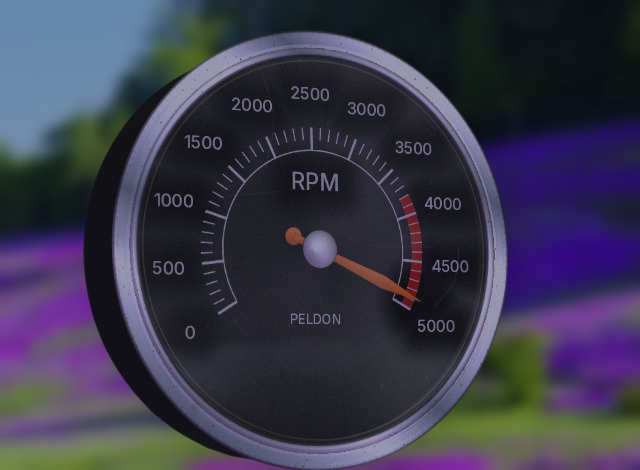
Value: 4900 rpm
